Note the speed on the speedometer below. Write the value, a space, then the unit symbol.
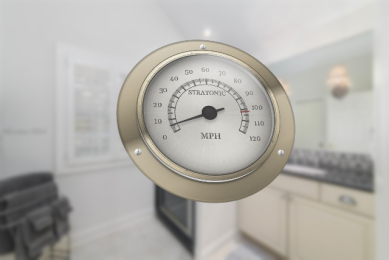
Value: 5 mph
